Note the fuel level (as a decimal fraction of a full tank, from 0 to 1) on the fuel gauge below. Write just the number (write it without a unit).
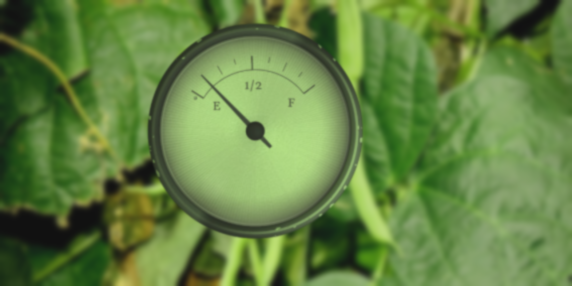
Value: 0.125
